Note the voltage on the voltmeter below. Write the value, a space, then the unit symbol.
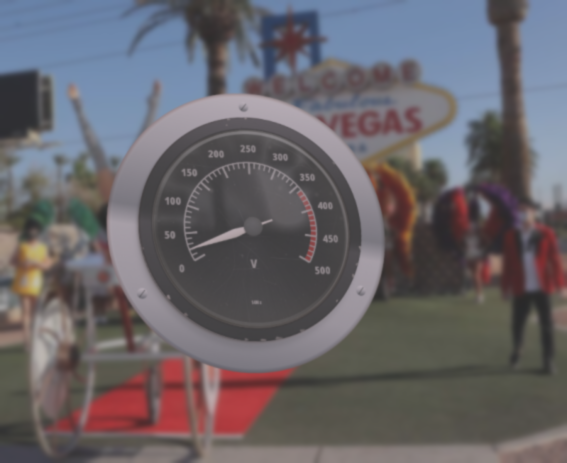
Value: 20 V
